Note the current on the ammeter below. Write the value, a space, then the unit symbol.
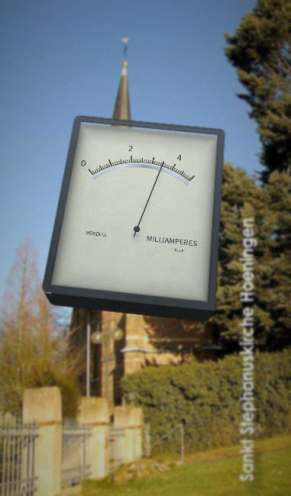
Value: 3.5 mA
